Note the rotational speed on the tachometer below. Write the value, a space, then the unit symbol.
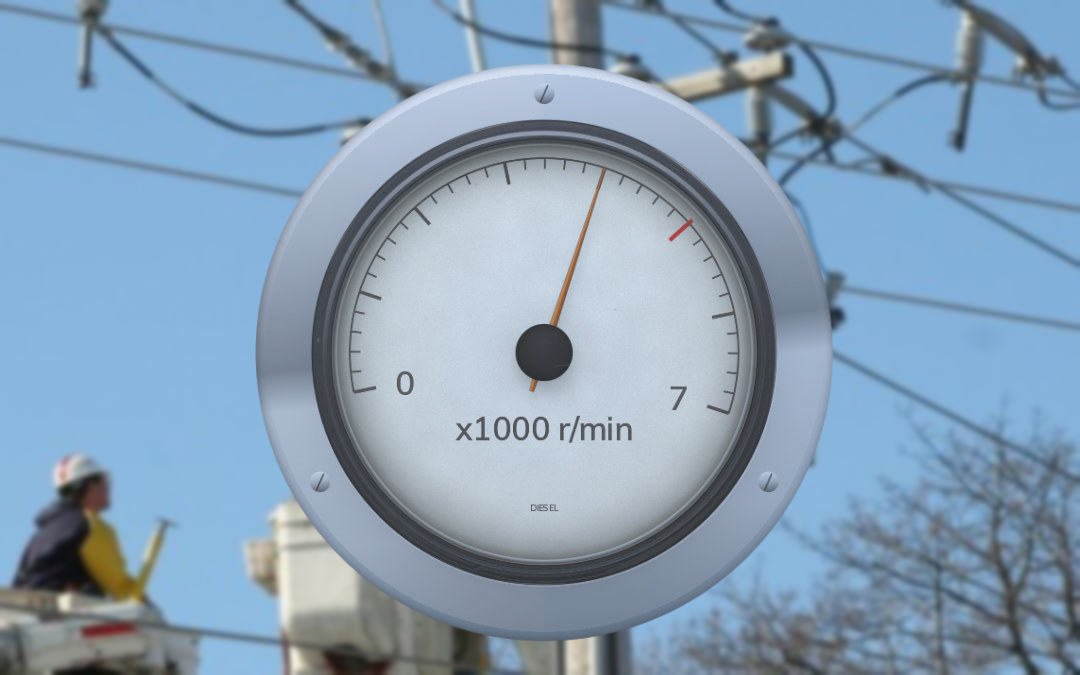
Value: 4000 rpm
